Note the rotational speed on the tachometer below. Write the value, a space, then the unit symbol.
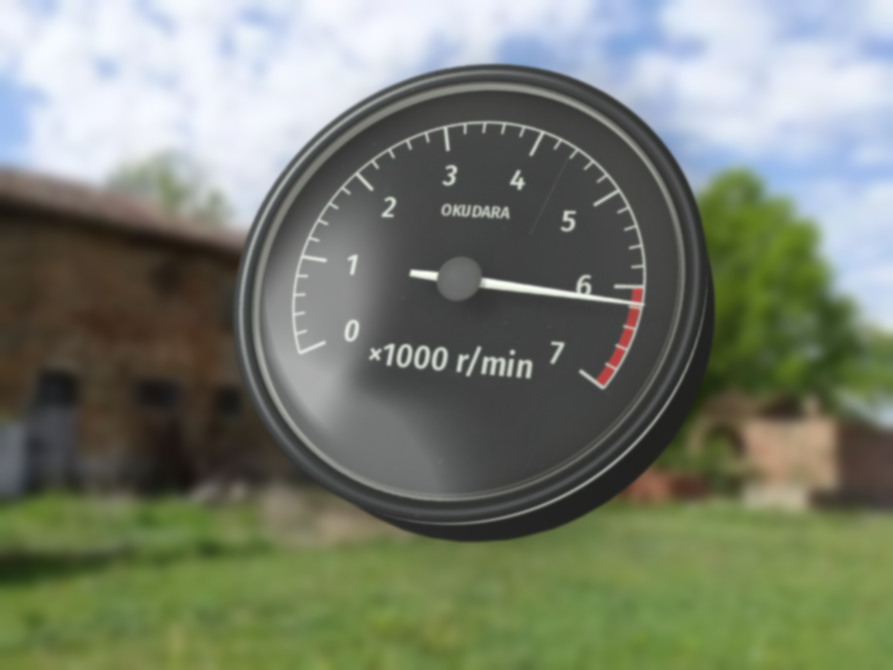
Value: 6200 rpm
